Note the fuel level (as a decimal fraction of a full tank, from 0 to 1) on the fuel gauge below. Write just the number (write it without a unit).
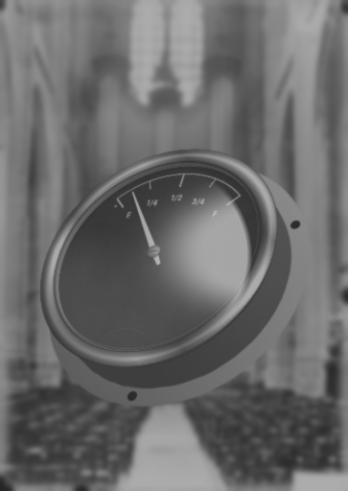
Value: 0.125
